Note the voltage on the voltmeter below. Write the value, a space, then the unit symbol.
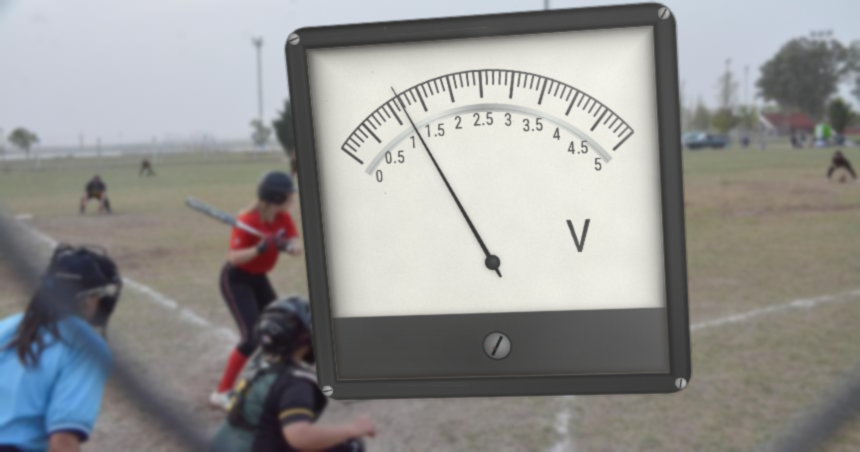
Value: 1.2 V
